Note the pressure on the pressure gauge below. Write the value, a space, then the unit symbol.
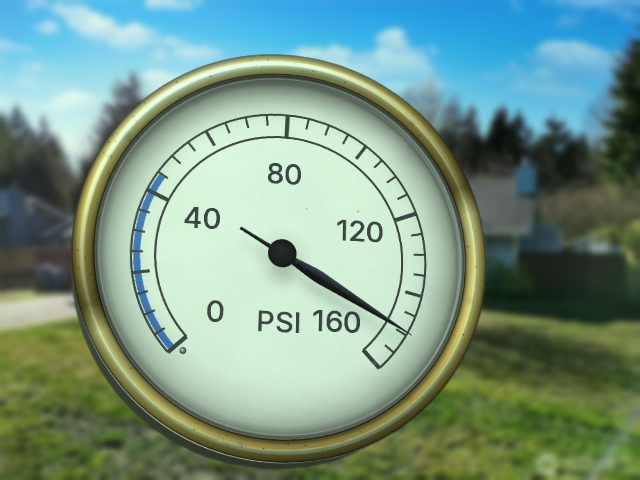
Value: 150 psi
